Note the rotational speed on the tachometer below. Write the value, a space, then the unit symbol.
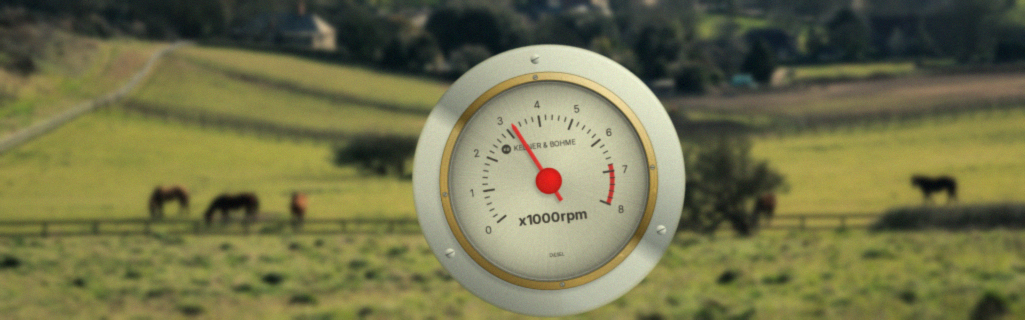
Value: 3200 rpm
